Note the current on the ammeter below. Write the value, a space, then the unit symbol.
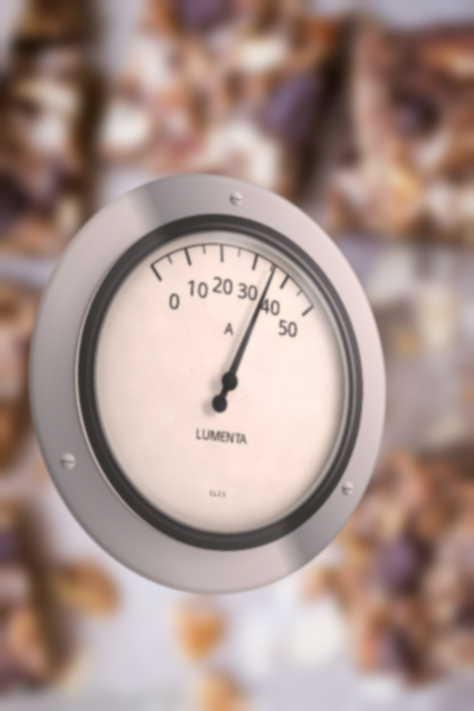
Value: 35 A
